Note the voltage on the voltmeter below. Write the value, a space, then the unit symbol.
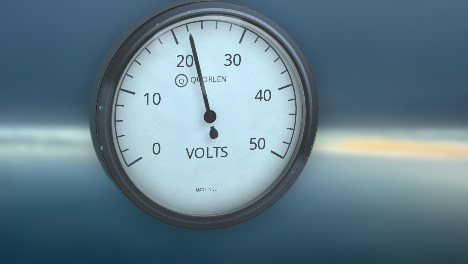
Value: 22 V
